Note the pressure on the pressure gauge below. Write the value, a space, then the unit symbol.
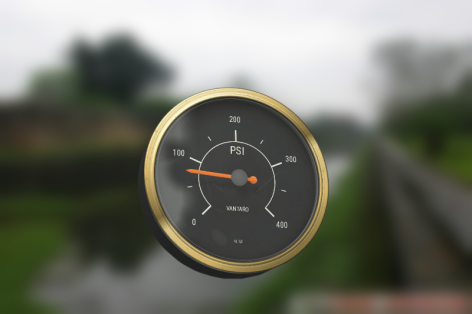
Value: 75 psi
